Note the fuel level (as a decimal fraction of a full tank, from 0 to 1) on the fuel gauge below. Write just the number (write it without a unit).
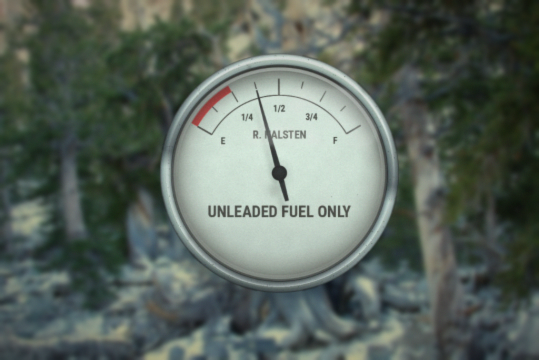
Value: 0.375
